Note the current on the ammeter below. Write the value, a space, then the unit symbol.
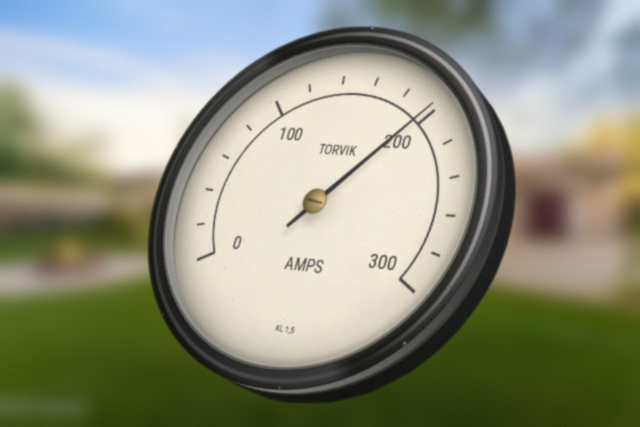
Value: 200 A
